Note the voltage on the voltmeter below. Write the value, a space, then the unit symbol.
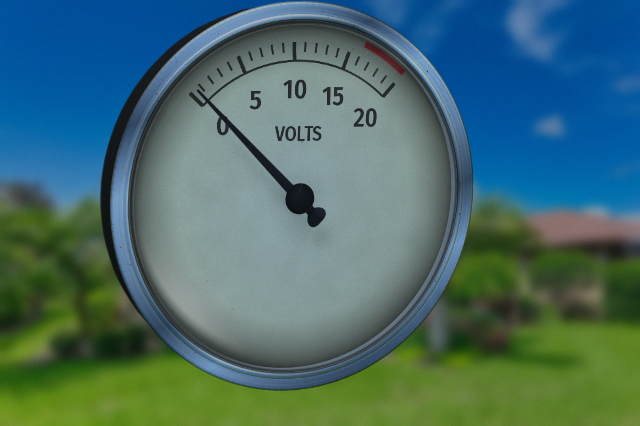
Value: 0.5 V
